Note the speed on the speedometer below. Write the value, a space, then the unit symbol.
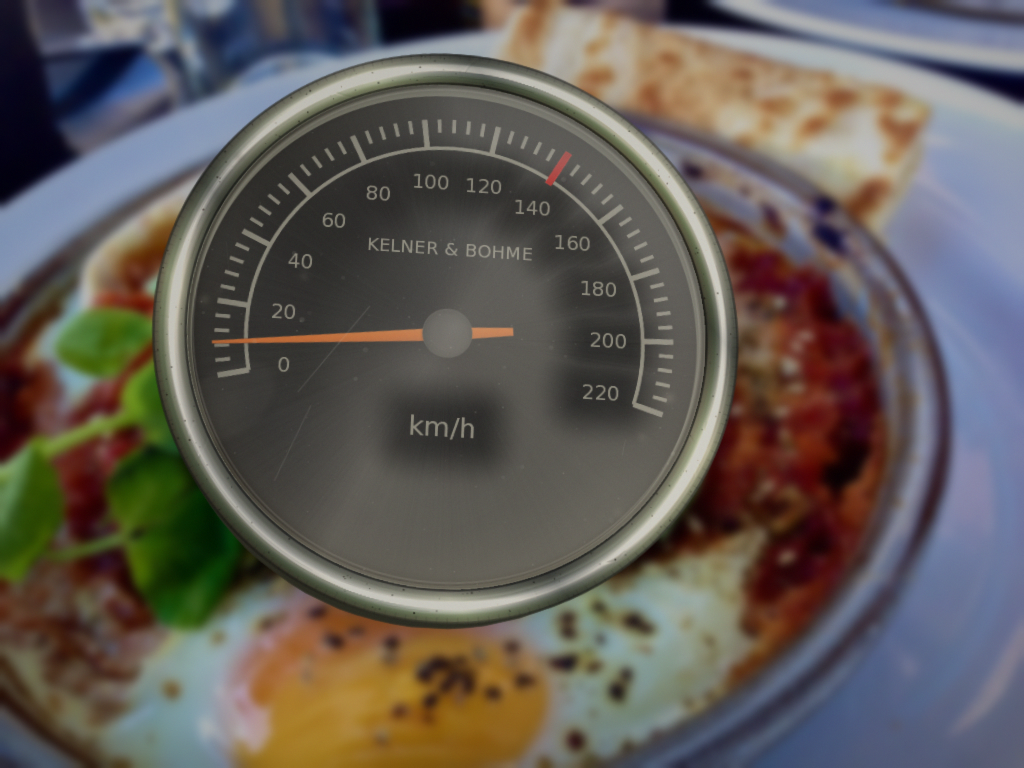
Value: 8 km/h
